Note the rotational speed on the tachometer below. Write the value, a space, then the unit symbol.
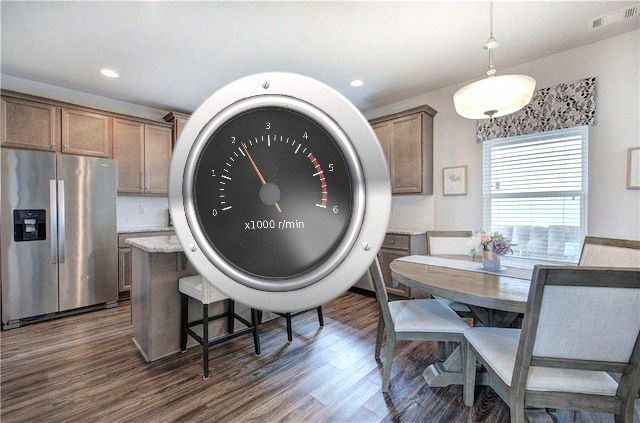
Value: 2200 rpm
